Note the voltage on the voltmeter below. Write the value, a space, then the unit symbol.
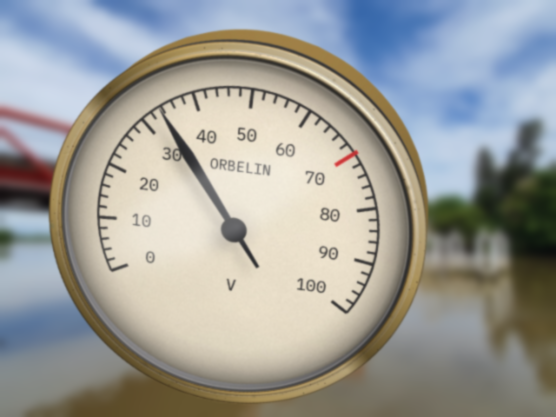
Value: 34 V
